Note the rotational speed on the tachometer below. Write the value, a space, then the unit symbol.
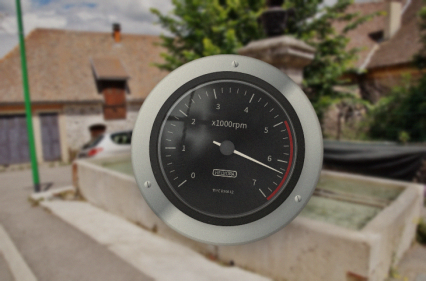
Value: 6300 rpm
